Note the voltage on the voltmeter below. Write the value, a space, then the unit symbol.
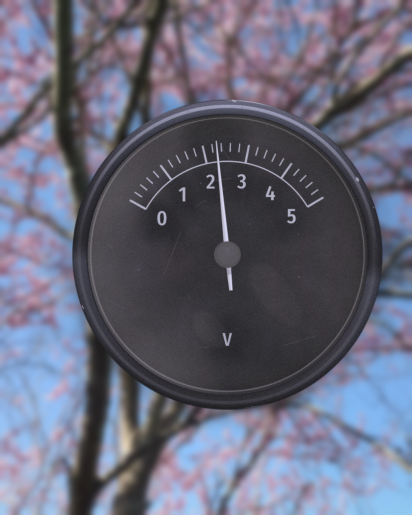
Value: 2.3 V
